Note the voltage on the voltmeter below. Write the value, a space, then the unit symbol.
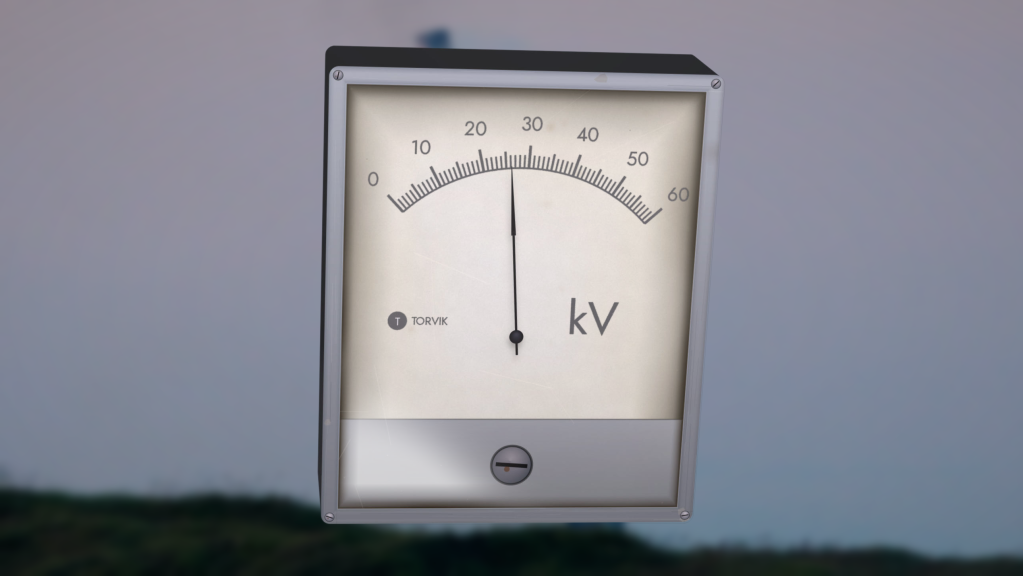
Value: 26 kV
